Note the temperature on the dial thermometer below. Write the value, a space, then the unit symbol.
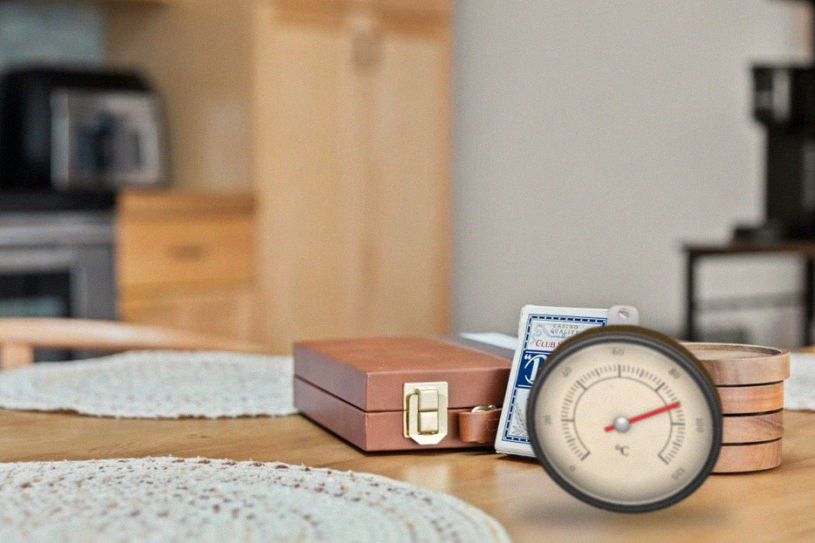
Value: 90 °C
